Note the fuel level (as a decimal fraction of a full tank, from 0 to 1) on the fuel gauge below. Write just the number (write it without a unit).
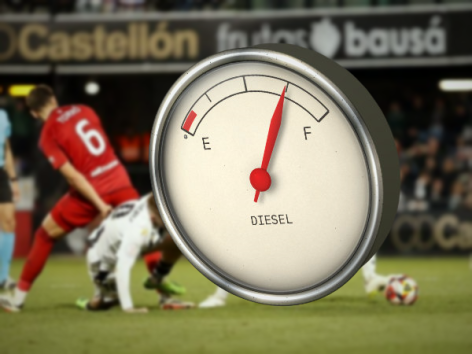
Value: 0.75
